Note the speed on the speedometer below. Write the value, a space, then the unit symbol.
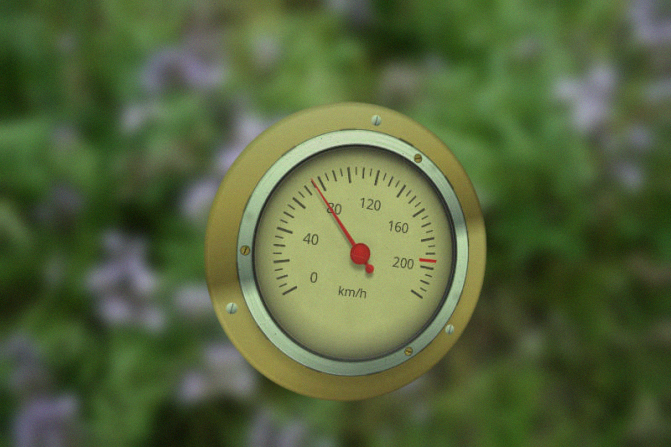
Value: 75 km/h
